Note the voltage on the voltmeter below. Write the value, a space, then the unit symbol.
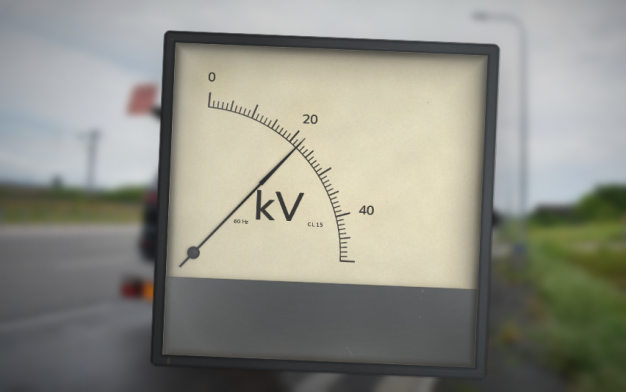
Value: 22 kV
